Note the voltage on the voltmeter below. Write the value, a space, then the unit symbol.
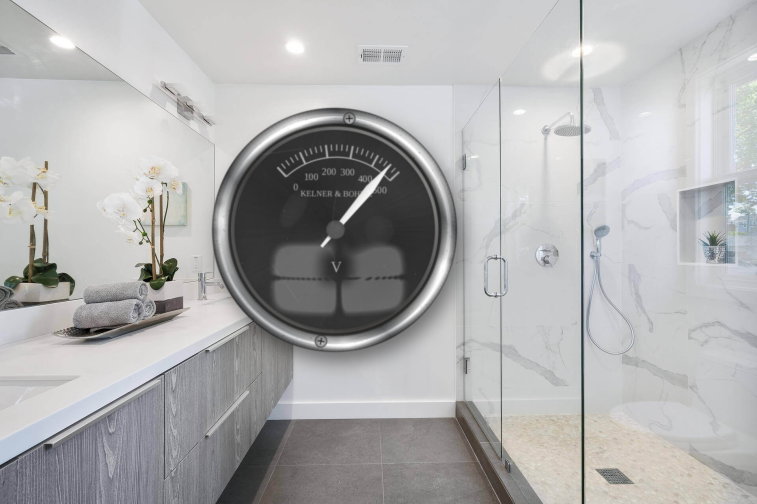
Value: 460 V
